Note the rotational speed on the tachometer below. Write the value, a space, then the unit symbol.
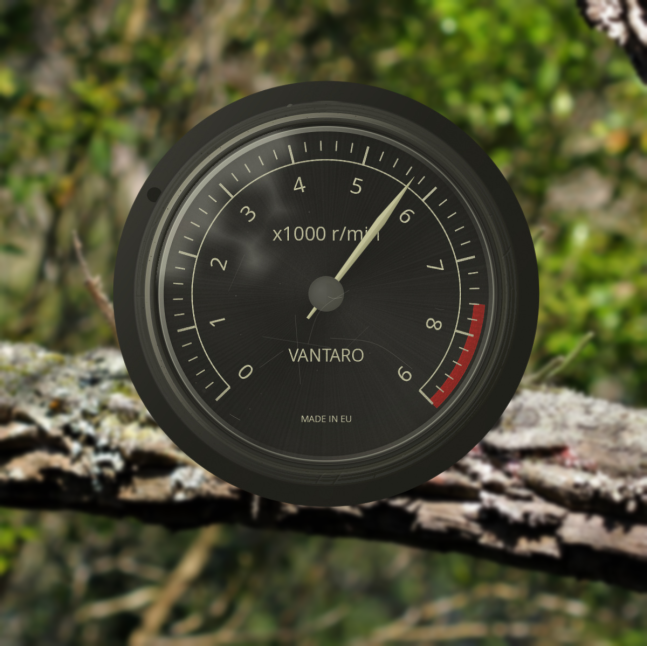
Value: 5700 rpm
